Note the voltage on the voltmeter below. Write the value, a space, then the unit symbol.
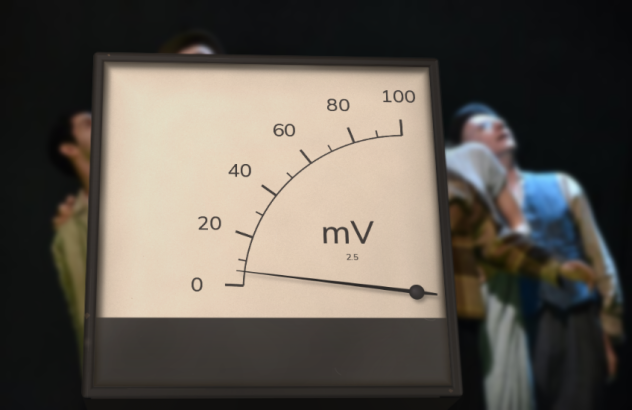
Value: 5 mV
